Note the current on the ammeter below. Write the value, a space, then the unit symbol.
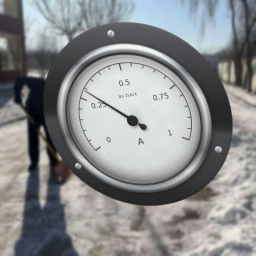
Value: 0.3 A
